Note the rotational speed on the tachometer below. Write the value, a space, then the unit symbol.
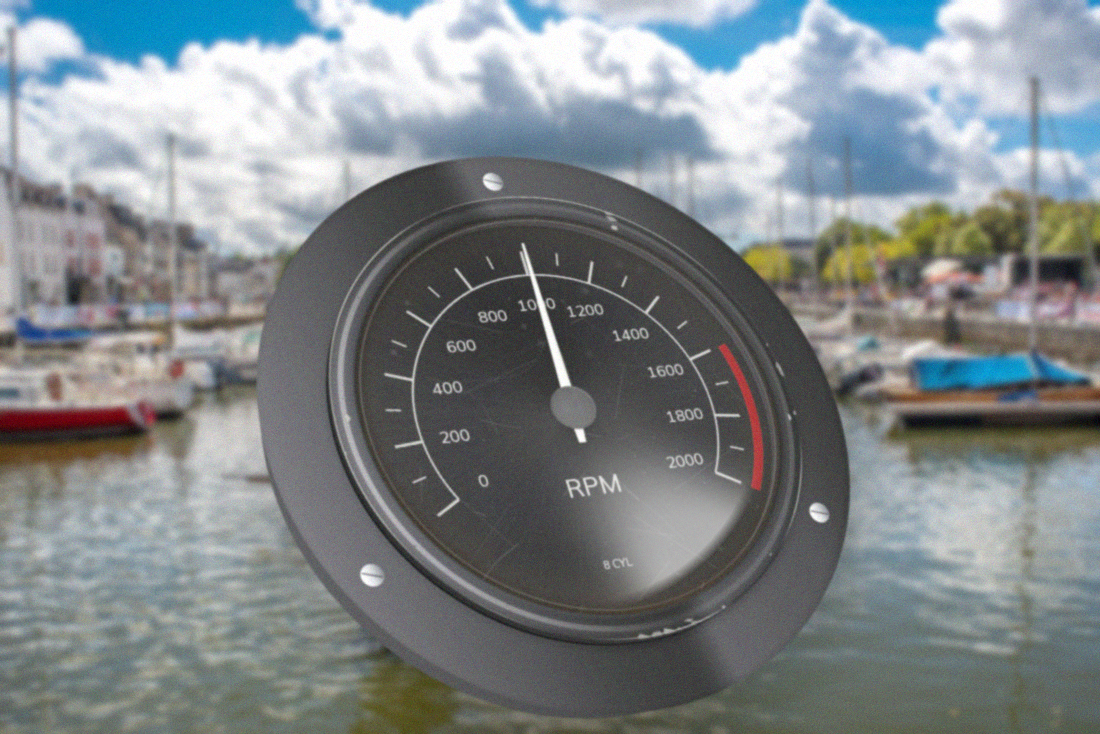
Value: 1000 rpm
